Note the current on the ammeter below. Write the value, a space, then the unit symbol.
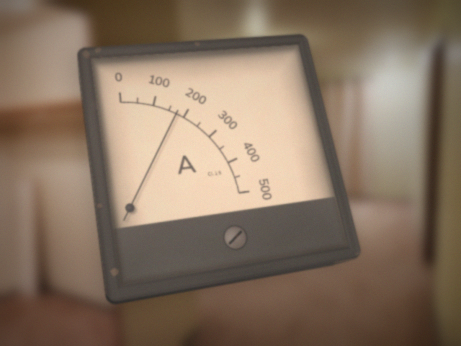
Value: 175 A
